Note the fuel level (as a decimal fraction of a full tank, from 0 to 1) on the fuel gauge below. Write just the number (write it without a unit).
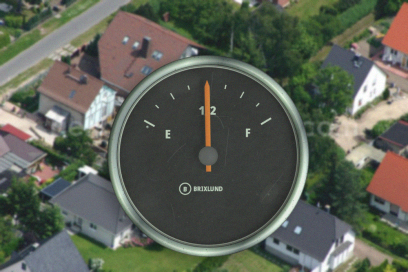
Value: 0.5
